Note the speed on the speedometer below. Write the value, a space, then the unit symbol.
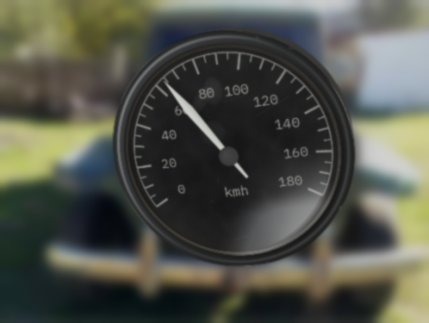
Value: 65 km/h
